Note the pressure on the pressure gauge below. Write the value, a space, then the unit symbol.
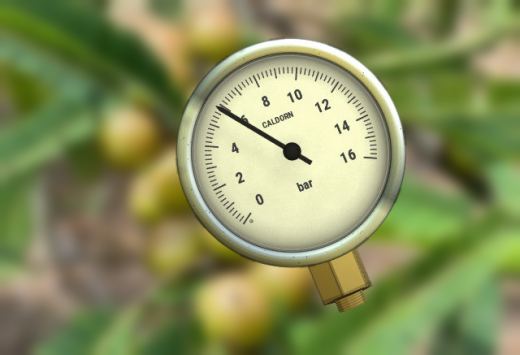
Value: 5.8 bar
